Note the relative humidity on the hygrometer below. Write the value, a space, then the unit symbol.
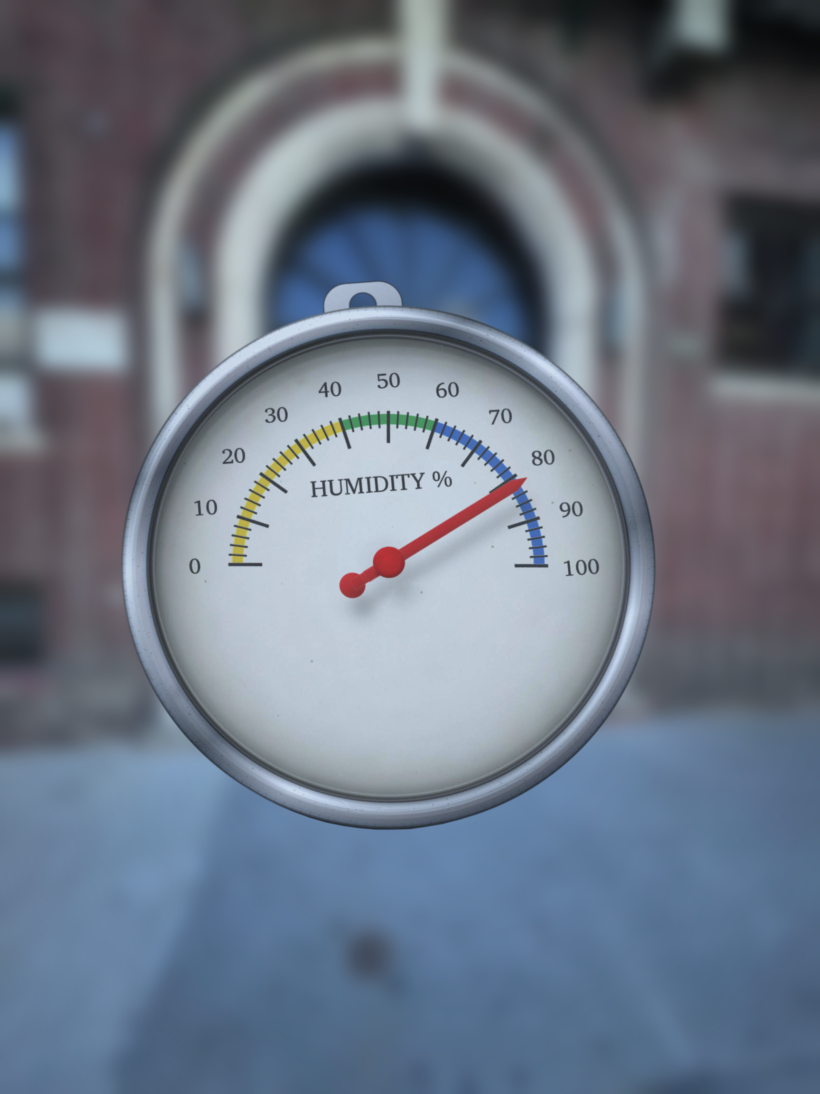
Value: 82 %
